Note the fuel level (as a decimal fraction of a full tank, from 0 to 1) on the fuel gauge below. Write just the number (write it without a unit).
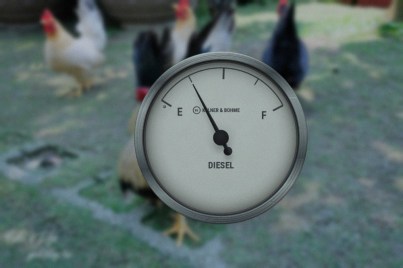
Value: 0.25
